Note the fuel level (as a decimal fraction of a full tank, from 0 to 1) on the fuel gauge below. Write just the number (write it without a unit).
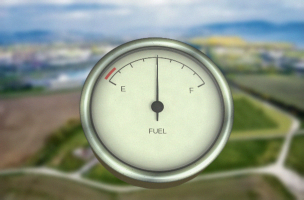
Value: 0.5
